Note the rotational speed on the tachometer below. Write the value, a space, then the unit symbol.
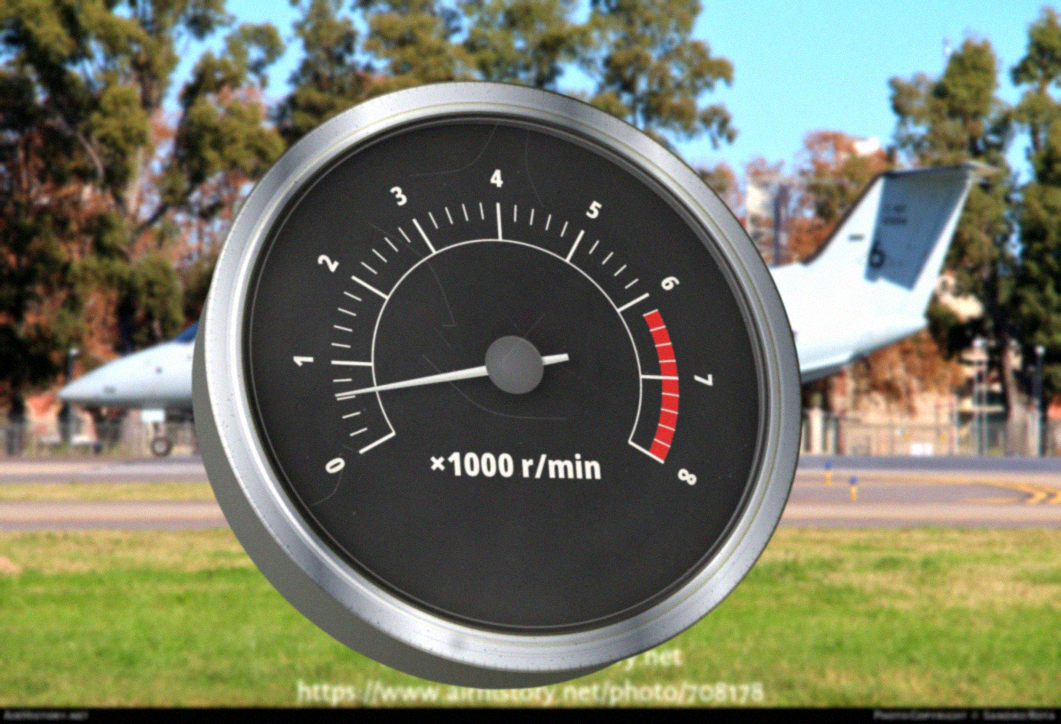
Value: 600 rpm
